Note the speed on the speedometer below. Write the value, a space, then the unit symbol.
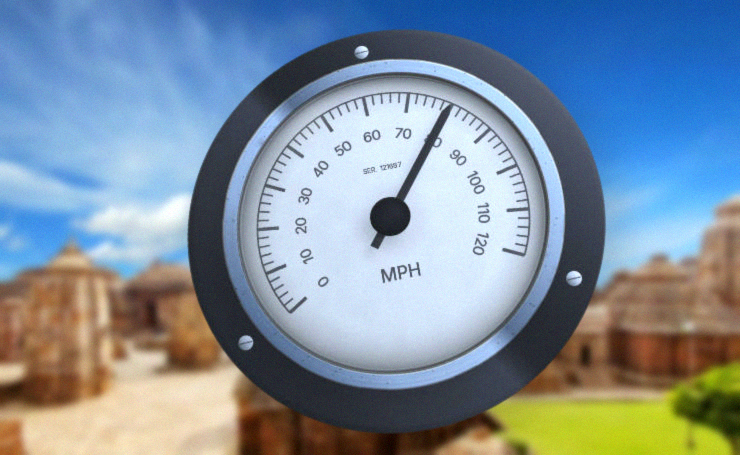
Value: 80 mph
